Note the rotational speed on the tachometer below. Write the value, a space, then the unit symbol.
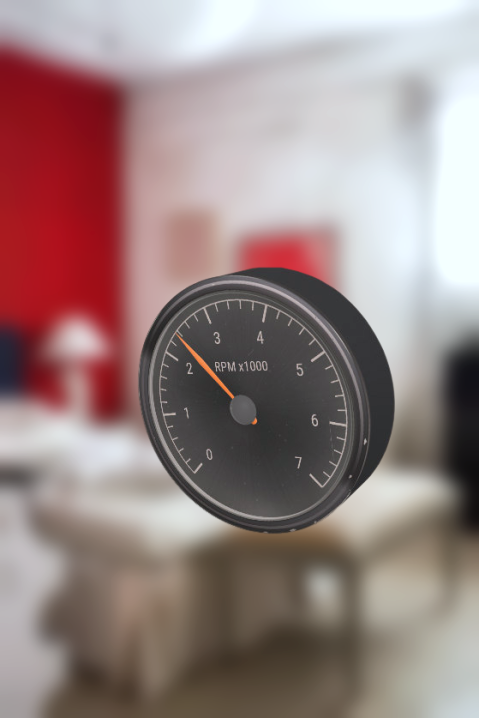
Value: 2400 rpm
